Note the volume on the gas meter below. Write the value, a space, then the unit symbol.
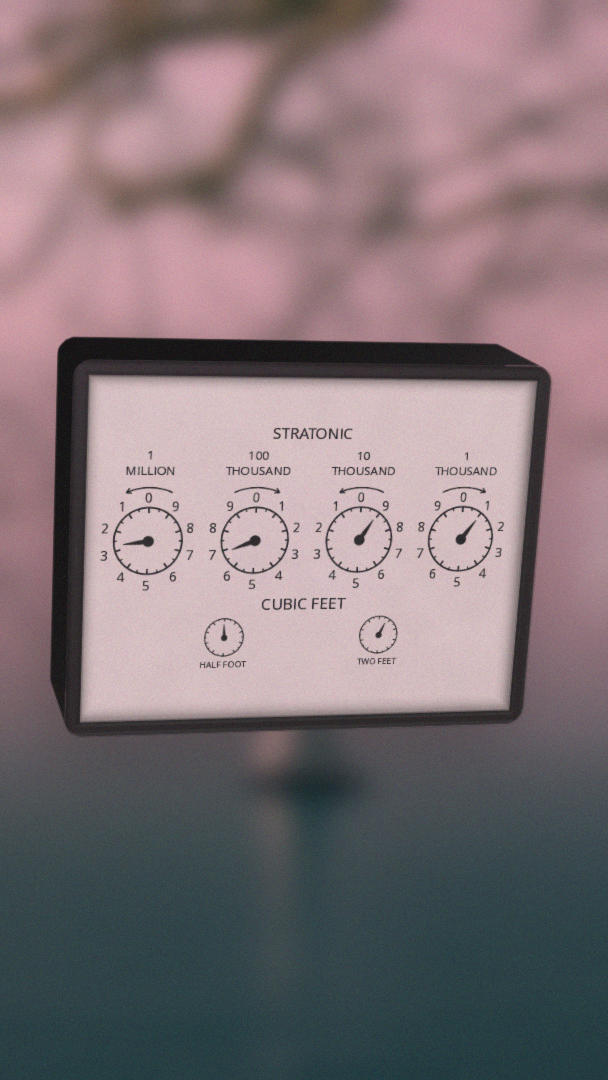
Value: 269100 ft³
